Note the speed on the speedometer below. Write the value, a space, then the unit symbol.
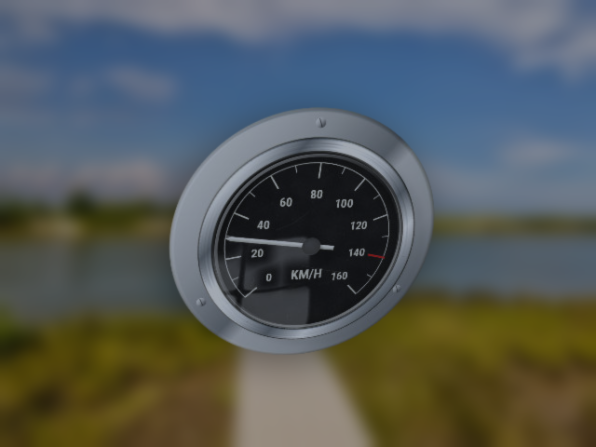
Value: 30 km/h
